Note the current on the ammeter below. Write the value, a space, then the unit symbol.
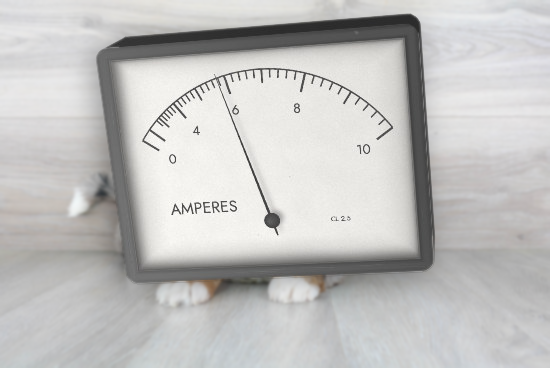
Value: 5.8 A
